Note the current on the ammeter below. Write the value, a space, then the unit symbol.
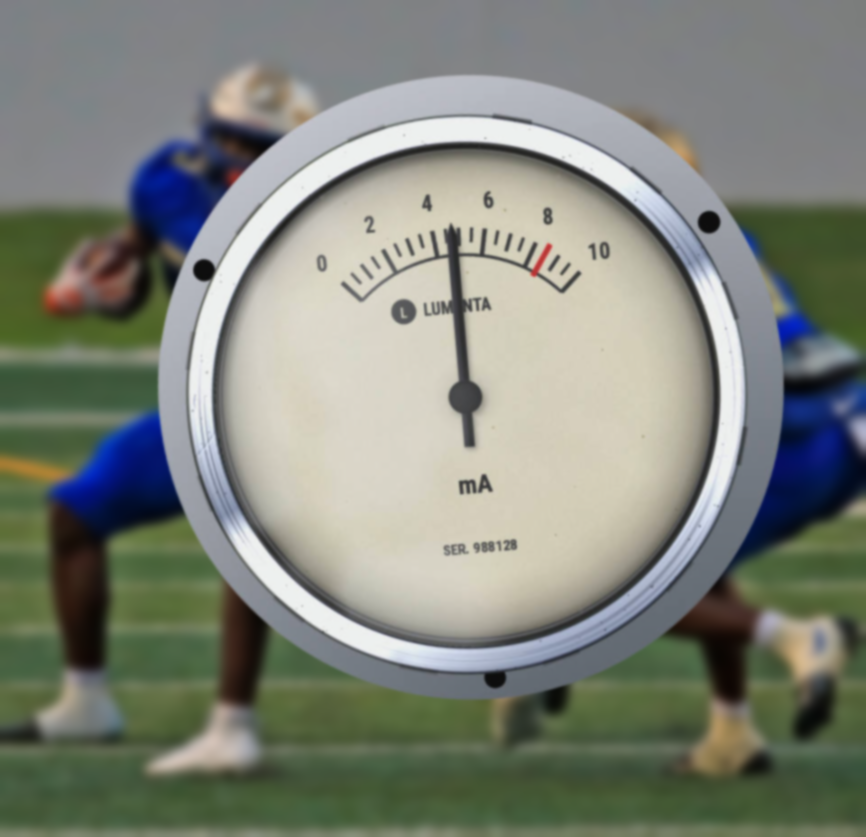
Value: 4.75 mA
